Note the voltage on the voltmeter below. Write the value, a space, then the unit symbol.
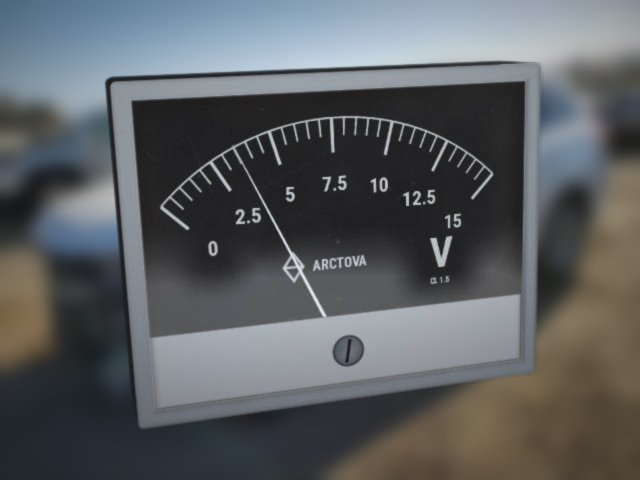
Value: 3.5 V
